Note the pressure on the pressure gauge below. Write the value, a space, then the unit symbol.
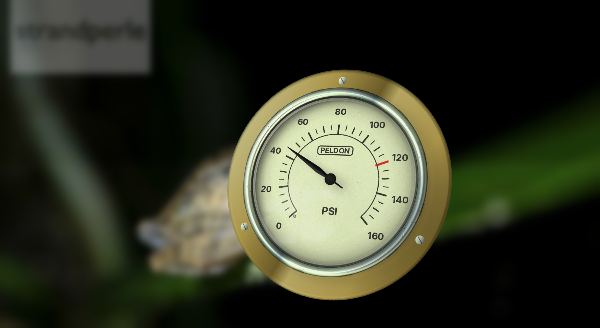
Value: 45 psi
